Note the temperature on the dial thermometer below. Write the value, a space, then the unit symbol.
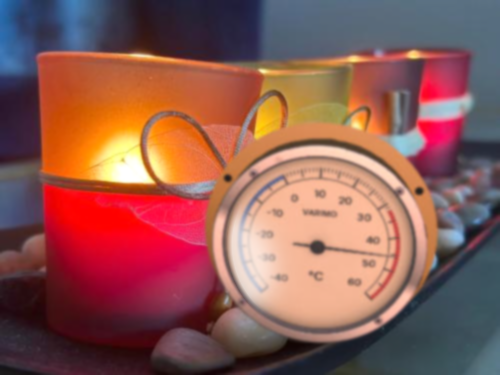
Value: 45 °C
